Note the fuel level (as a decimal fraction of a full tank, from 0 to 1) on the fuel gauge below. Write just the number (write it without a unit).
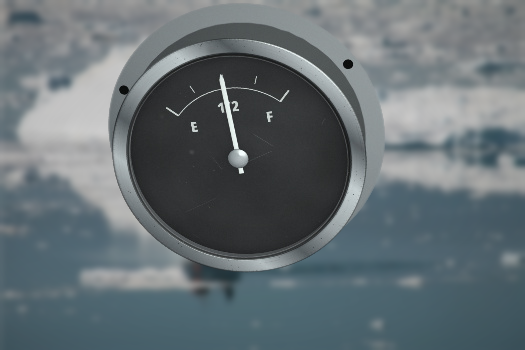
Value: 0.5
